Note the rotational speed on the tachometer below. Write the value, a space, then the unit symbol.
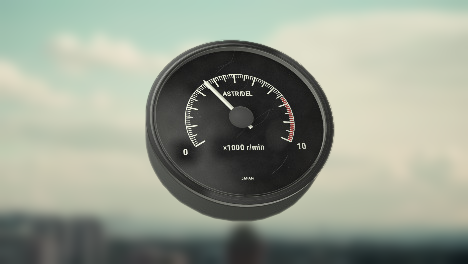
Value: 3500 rpm
